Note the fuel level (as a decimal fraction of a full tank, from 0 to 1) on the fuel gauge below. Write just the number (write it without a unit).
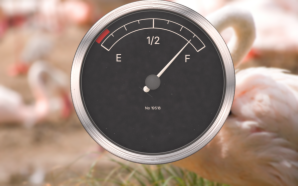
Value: 0.875
